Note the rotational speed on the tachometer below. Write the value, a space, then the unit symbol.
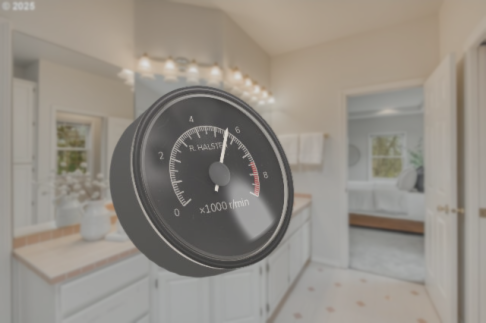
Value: 5500 rpm
